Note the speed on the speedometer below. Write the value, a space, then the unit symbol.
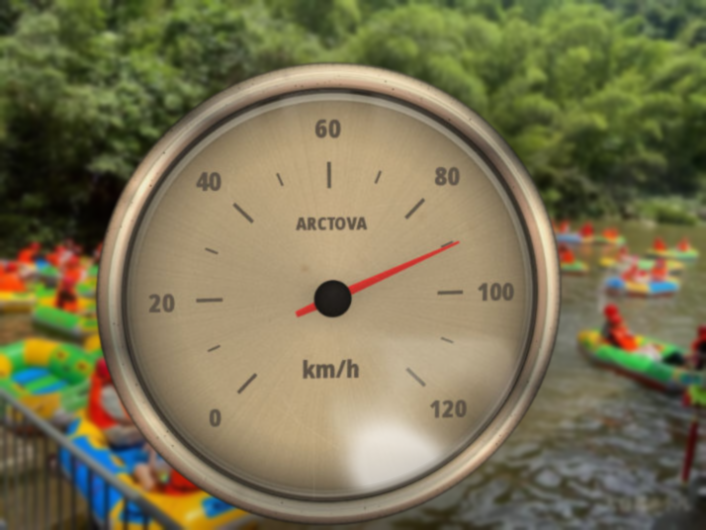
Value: 90 km/h
